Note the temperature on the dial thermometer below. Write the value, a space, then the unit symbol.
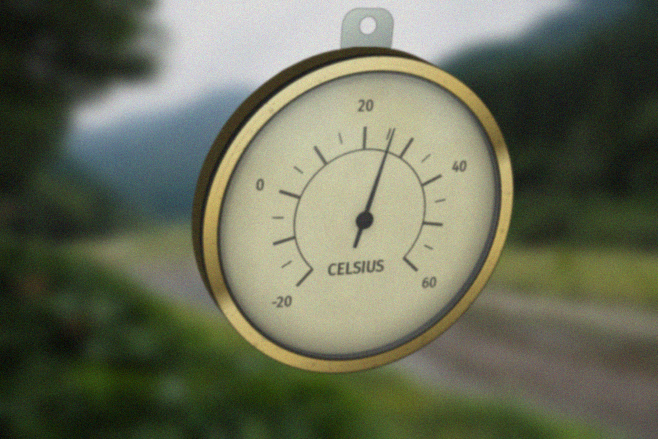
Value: 25 °C
